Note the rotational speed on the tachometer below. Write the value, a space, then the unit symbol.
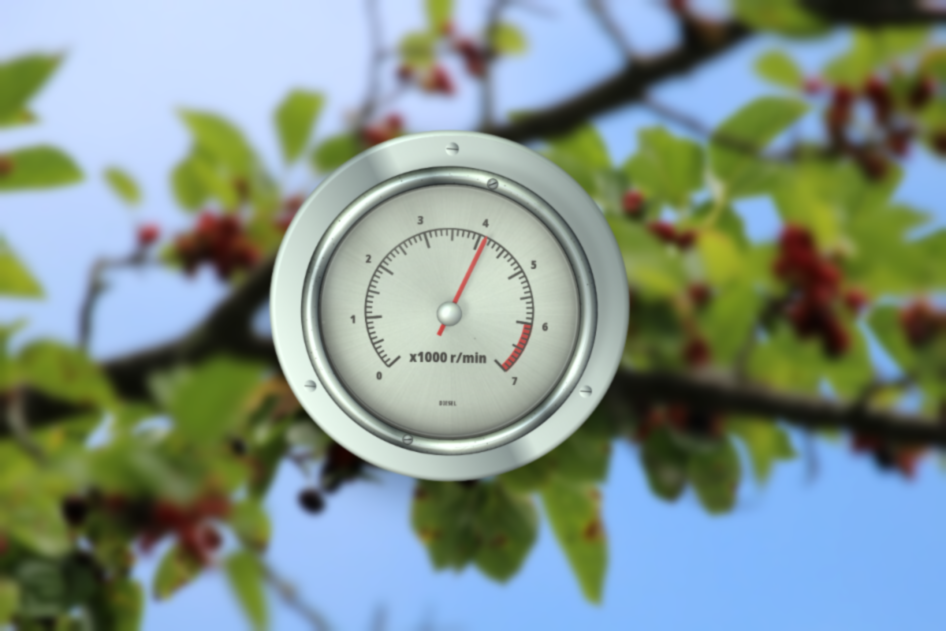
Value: 4100 rpm
